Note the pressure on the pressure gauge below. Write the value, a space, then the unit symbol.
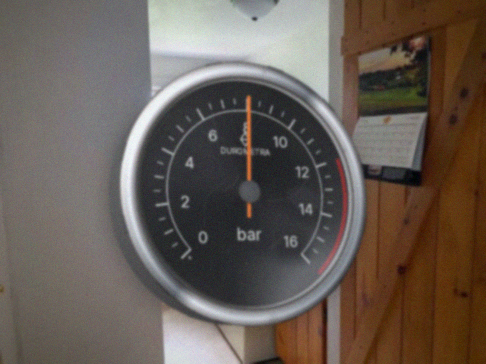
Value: 8 bar
